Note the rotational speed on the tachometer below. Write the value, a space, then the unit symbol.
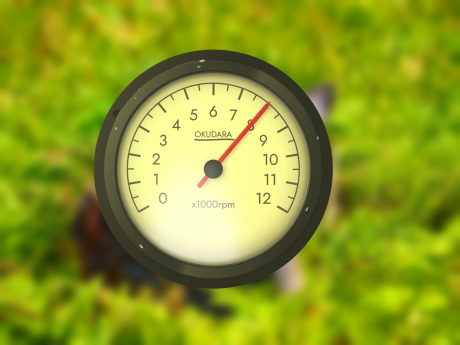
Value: 8000 rpm
